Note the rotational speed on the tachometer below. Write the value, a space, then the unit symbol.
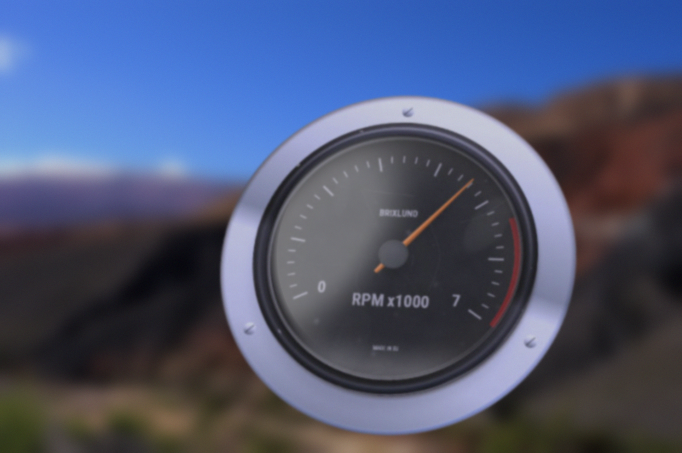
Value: 4600 rpm
